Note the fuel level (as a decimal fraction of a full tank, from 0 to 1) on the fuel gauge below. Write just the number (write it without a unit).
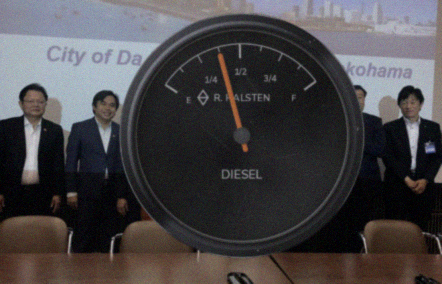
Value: 0.375
